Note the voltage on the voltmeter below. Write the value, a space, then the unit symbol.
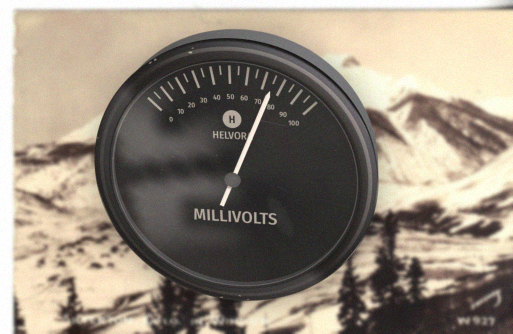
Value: 75 mV
